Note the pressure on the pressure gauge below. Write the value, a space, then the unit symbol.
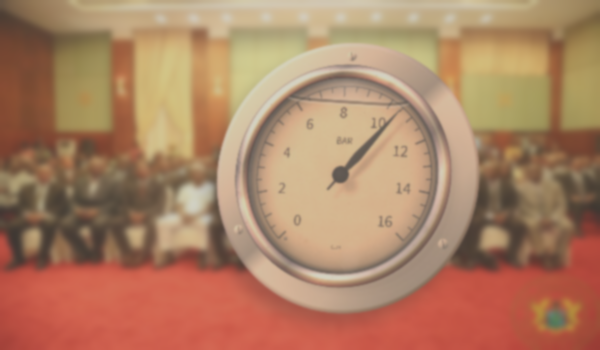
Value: 10.5 bar
